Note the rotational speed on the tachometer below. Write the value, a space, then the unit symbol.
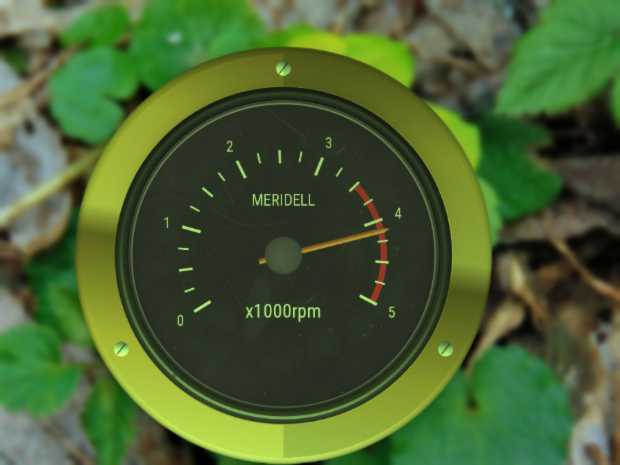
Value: 4125 rpm
